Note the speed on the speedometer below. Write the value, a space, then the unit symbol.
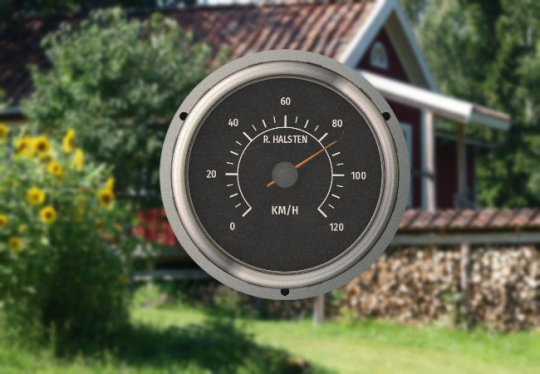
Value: 85 km/h
